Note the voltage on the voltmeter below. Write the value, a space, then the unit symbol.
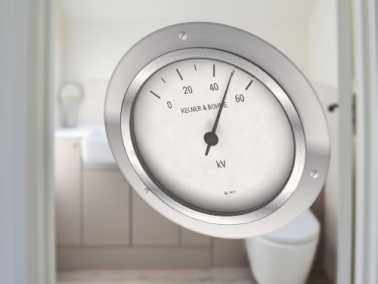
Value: 50 kV
